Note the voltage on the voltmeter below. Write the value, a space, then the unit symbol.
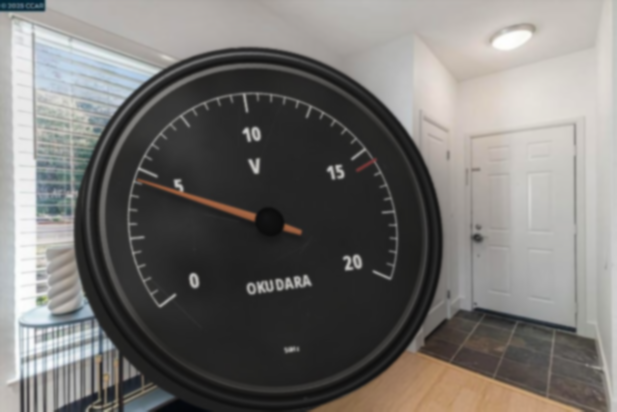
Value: 4.5 V
